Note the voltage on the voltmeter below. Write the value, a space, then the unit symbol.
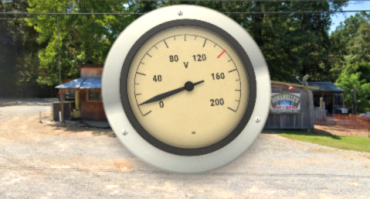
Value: 10 V
